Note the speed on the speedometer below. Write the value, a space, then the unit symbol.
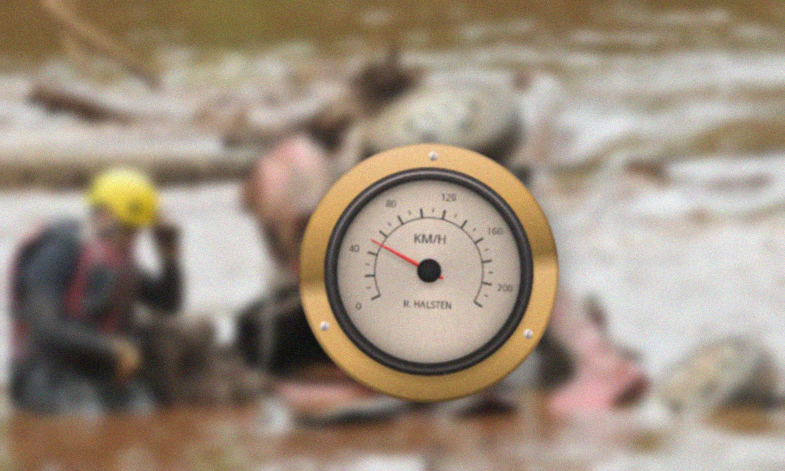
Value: 50 km/h
